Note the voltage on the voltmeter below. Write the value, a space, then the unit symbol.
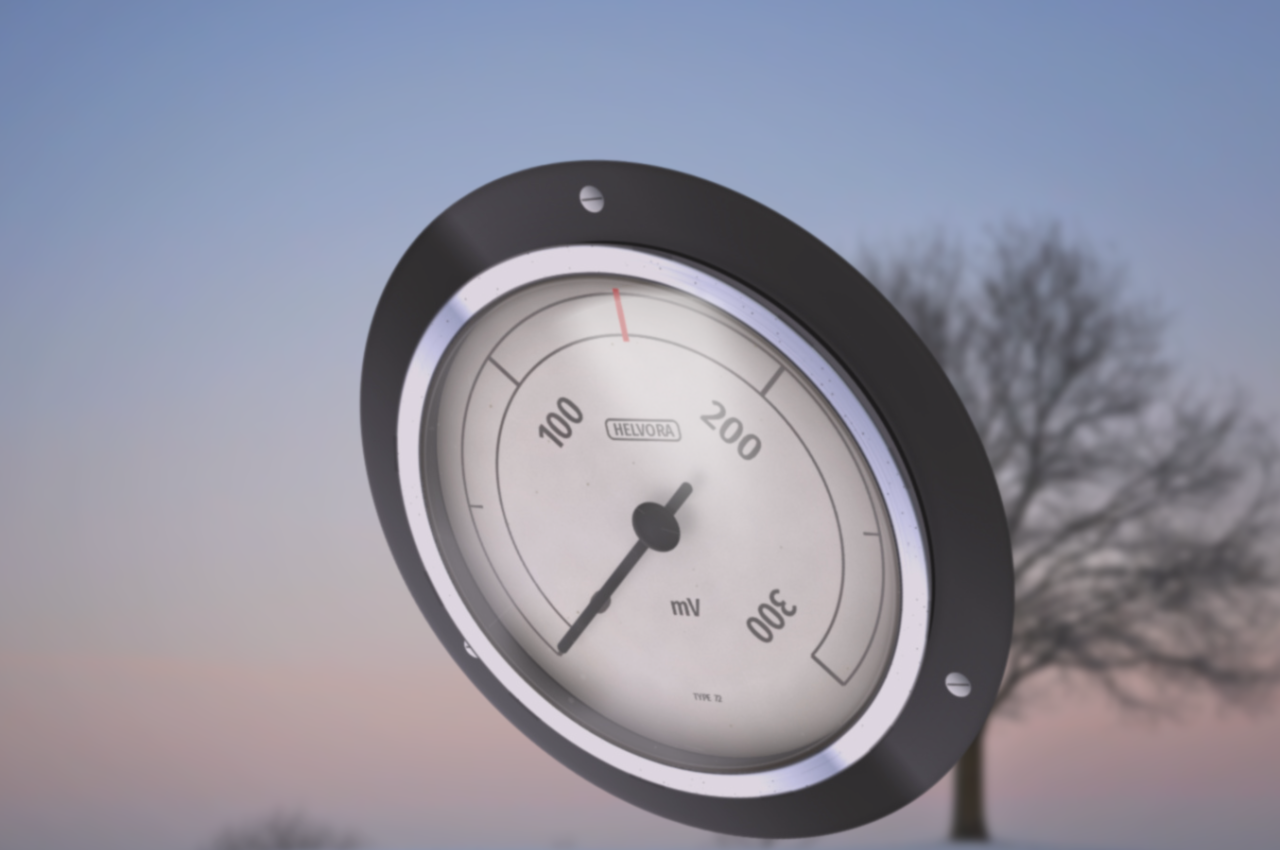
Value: 0 mV
